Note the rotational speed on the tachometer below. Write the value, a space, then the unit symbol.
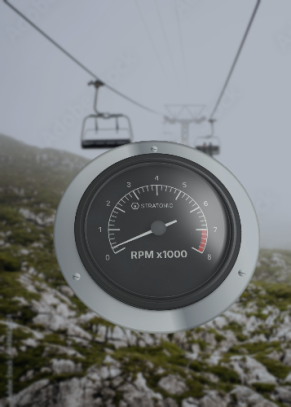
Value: 200 rpm
